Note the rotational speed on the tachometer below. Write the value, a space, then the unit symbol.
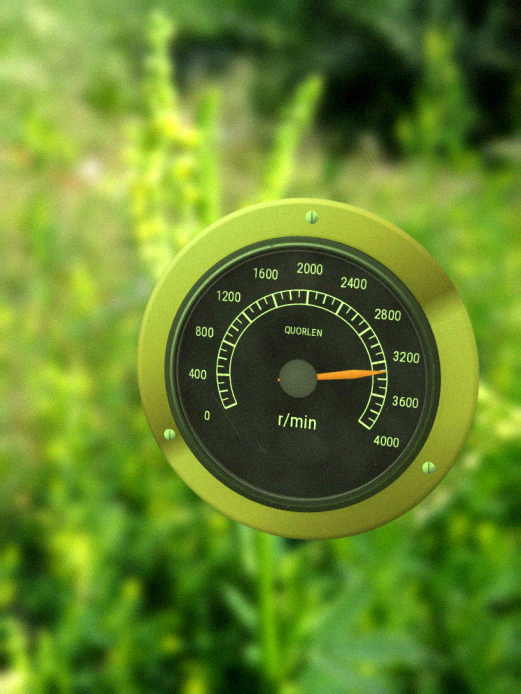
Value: 3300 rpm
